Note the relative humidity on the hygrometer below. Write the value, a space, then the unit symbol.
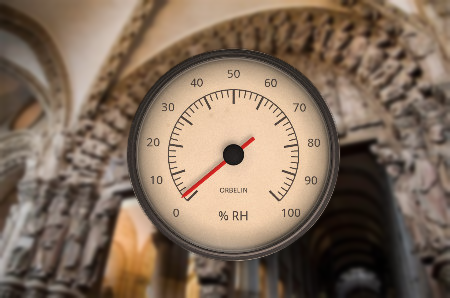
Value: 2 %
